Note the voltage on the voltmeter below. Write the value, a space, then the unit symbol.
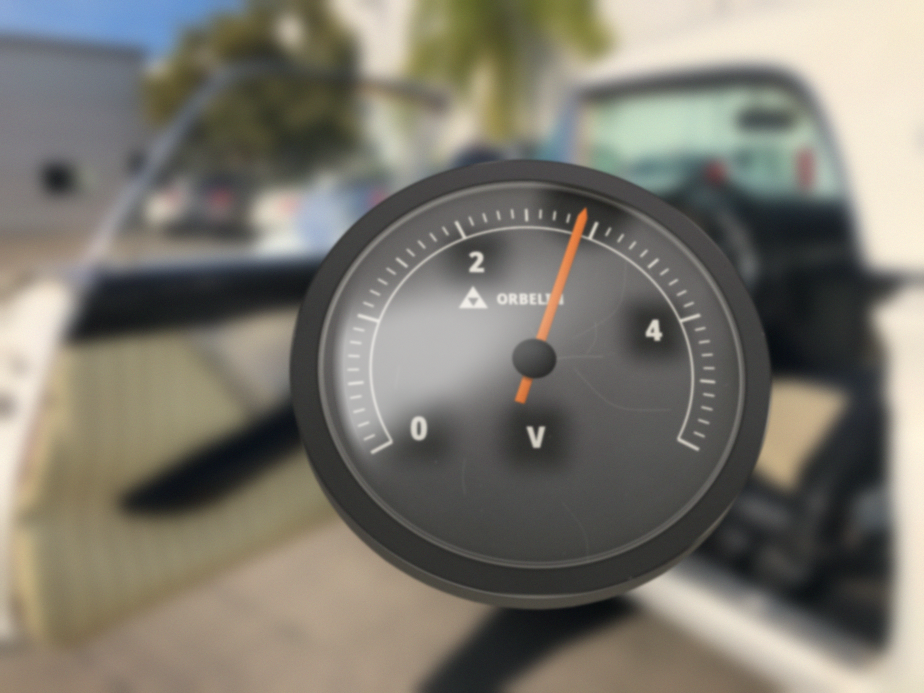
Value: 2.9 V
